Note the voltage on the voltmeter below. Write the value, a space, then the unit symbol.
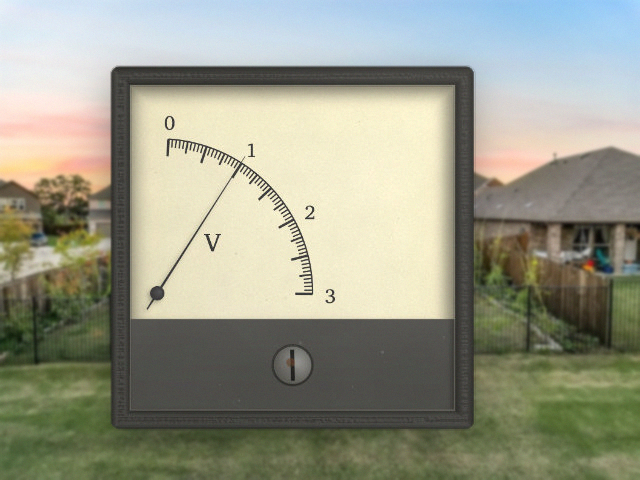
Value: 1 V
